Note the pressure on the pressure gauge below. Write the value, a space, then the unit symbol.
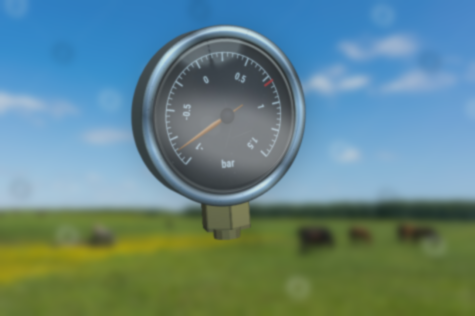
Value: -0.85 bar
